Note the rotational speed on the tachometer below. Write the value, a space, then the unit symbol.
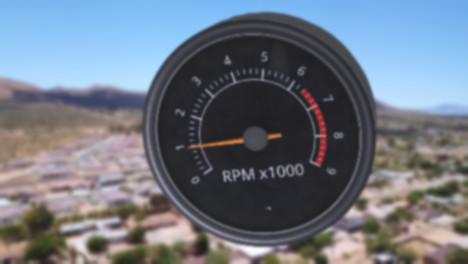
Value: 1000 rpm
